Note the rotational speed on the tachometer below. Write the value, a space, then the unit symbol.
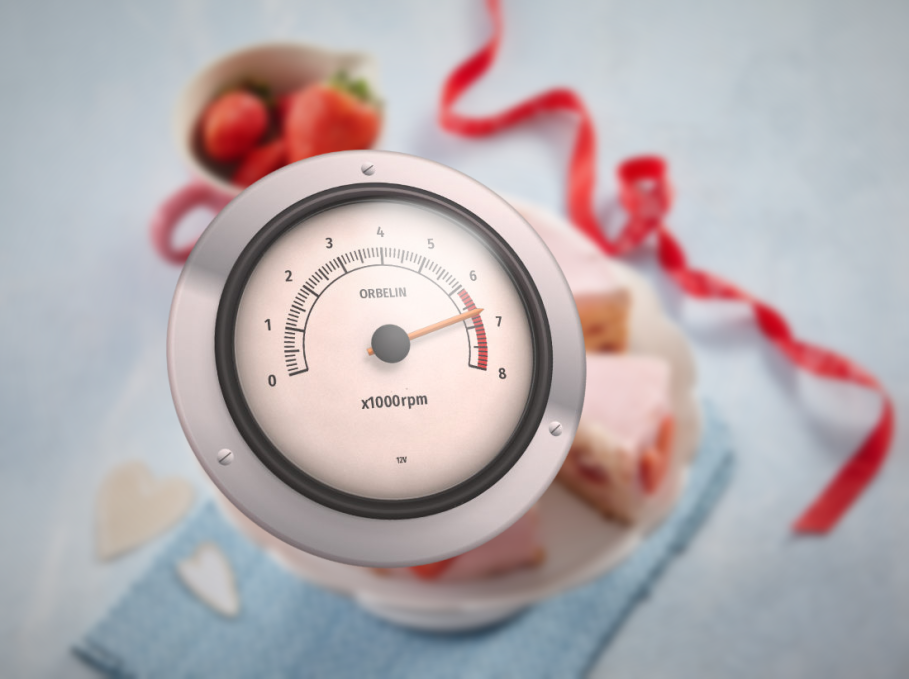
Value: 6700 rpm
